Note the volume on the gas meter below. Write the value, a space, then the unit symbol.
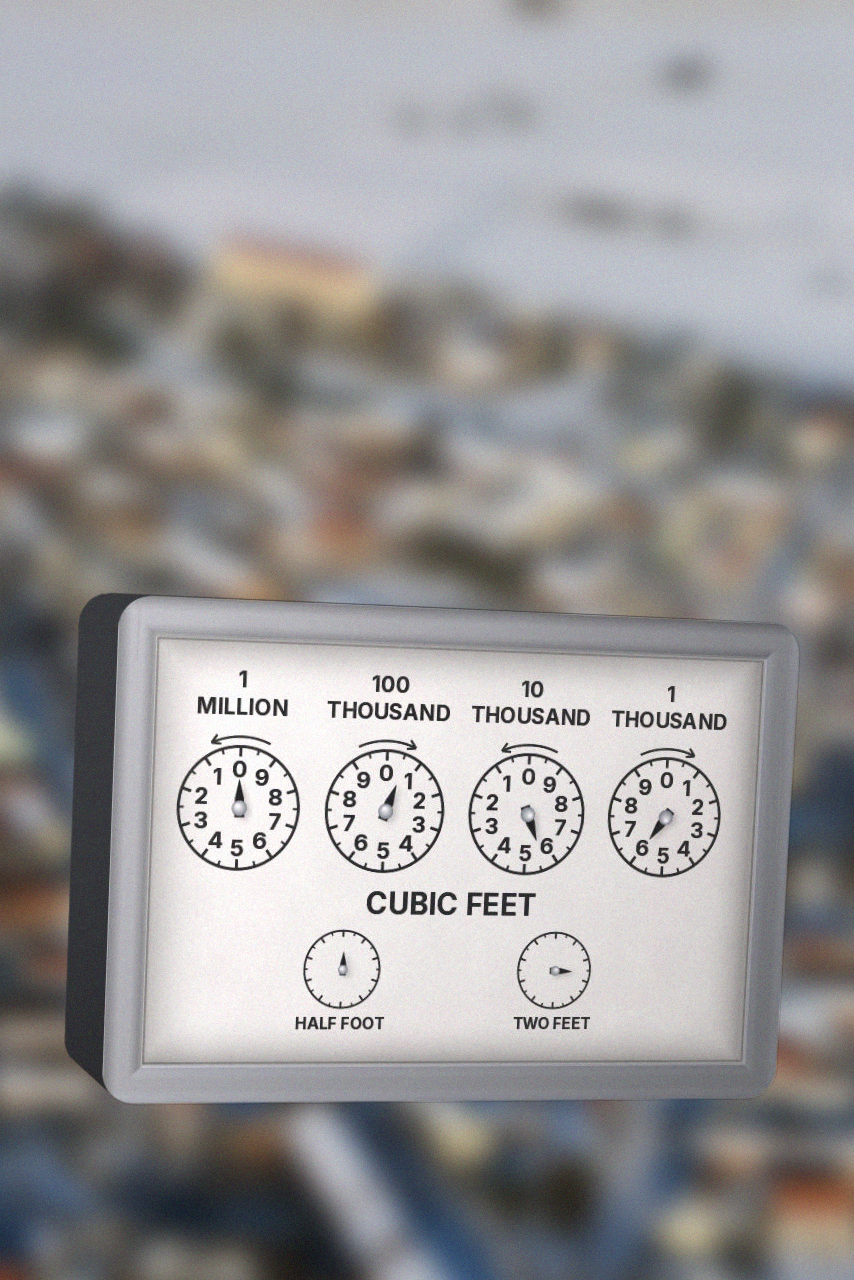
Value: 5600 ft³
